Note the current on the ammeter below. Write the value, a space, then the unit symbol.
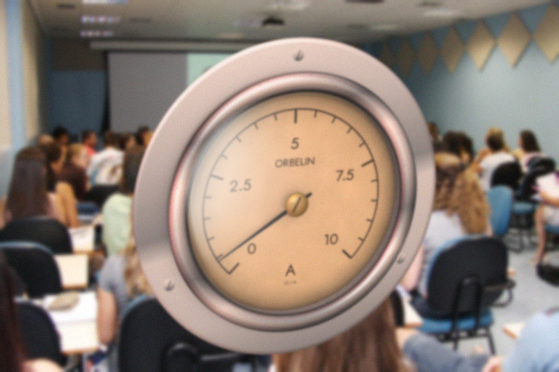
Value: 0.5 A
